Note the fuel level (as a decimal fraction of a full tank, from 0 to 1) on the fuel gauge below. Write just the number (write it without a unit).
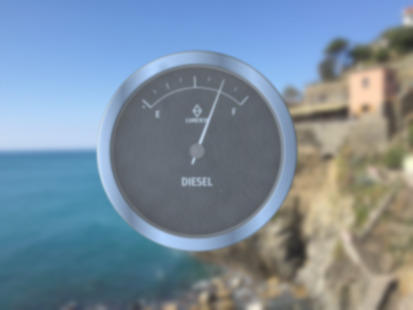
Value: 0.75
